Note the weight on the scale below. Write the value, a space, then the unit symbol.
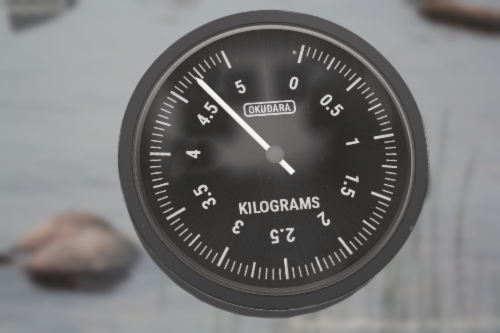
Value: 4.7 kg
